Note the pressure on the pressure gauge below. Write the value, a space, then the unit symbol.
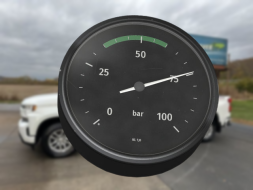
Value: 75 bar
